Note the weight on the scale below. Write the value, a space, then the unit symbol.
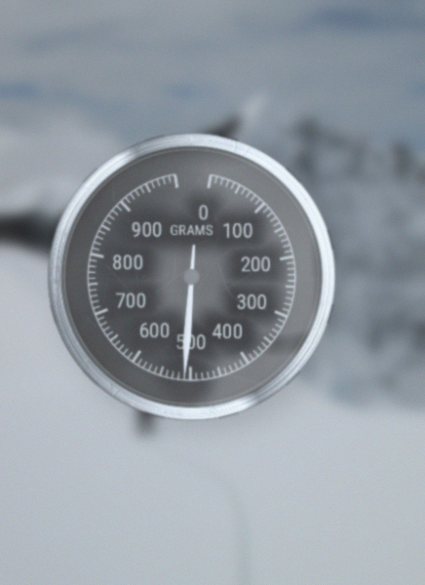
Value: 510 g
